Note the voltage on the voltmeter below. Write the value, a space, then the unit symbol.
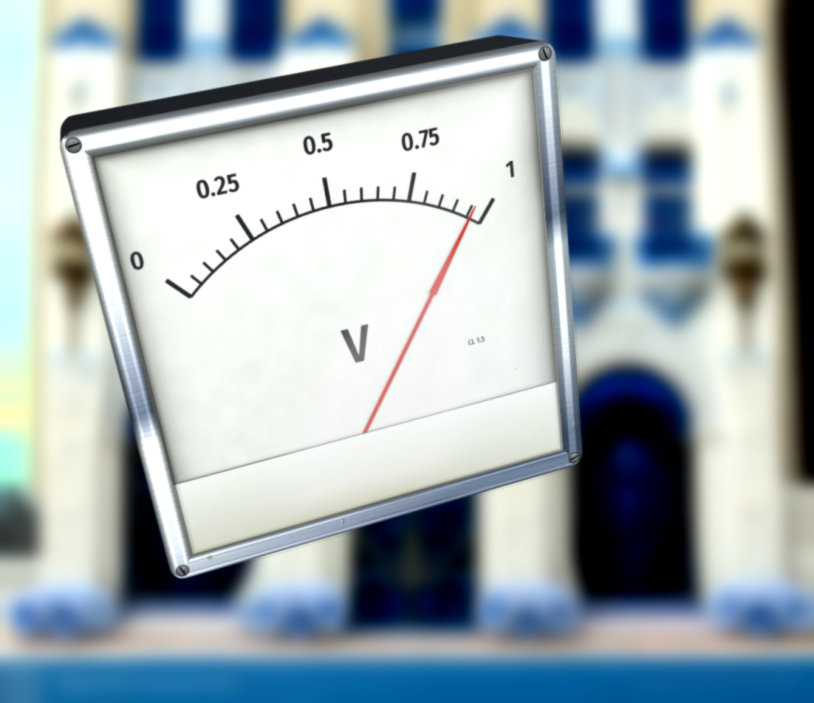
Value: 0.95 V
